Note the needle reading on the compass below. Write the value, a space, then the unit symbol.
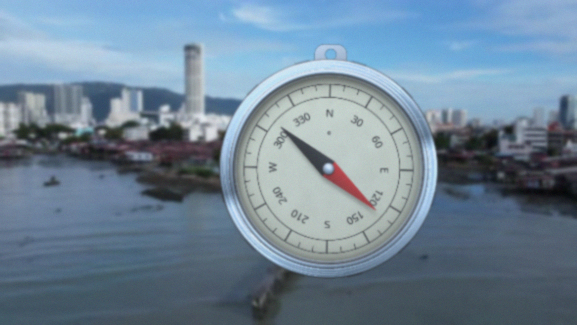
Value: 130 °
